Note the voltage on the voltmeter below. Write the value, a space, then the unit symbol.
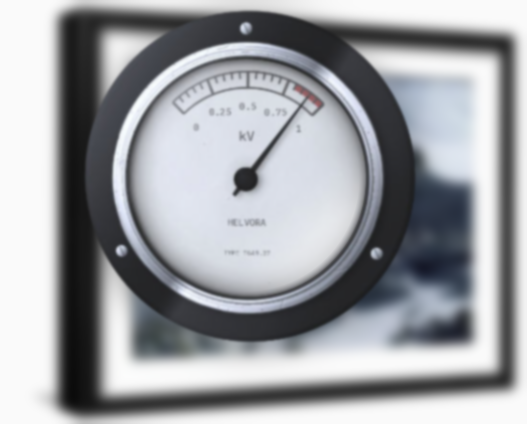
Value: 0.9 kV
